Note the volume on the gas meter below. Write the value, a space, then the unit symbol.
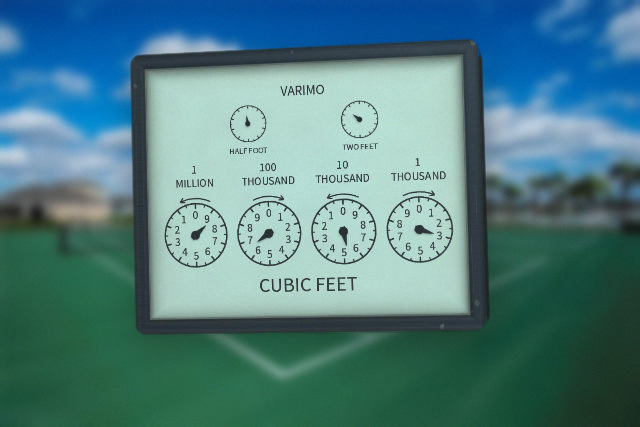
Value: 865300 ft³
